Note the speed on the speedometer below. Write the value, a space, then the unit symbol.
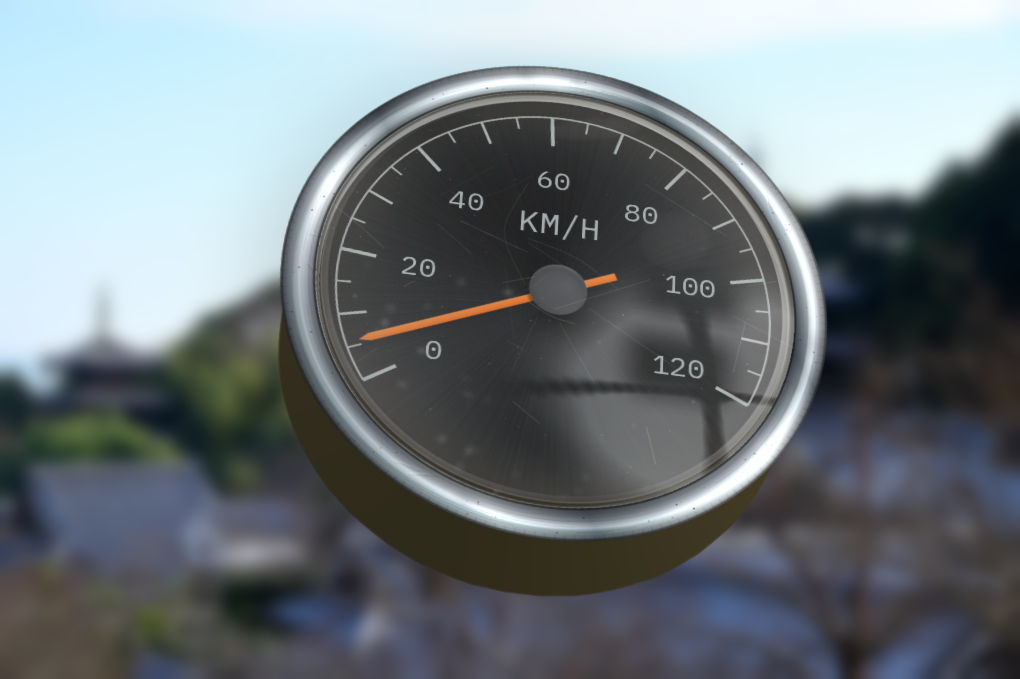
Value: 5 km/h
